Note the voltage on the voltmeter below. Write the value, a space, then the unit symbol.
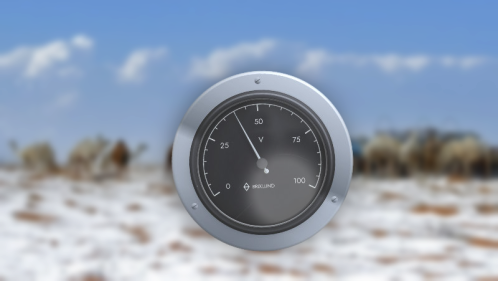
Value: 40 V
